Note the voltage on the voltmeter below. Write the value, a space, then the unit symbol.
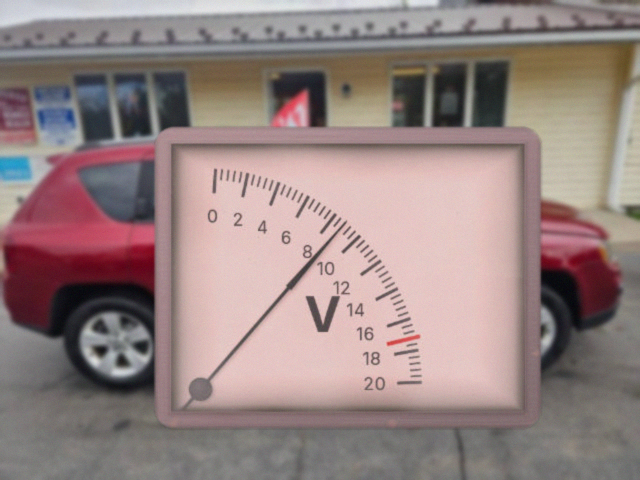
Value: 8.8 V
